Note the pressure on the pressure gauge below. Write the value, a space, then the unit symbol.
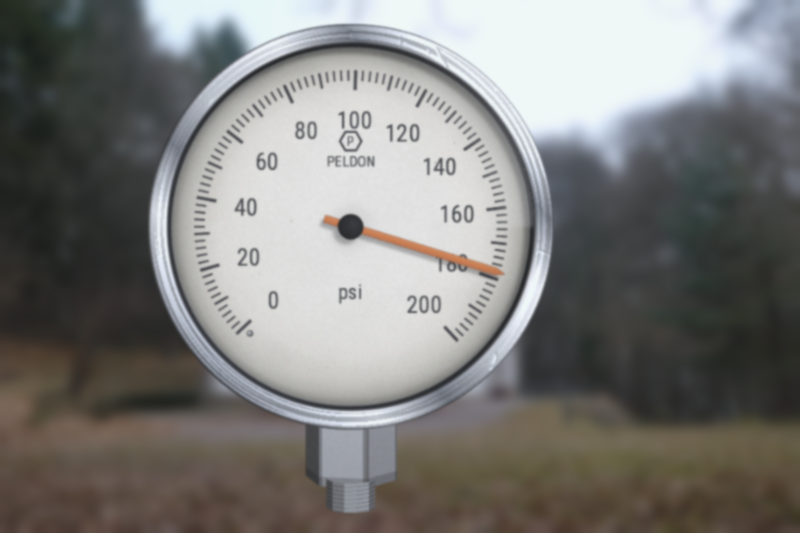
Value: 178 psi
